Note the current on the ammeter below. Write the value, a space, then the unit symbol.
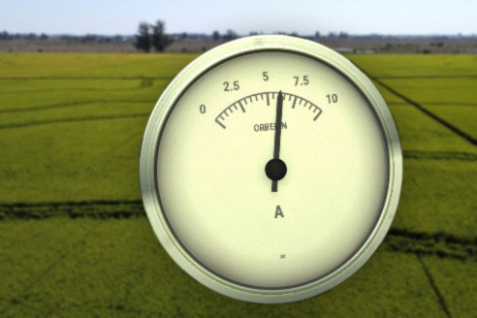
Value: 6 A
